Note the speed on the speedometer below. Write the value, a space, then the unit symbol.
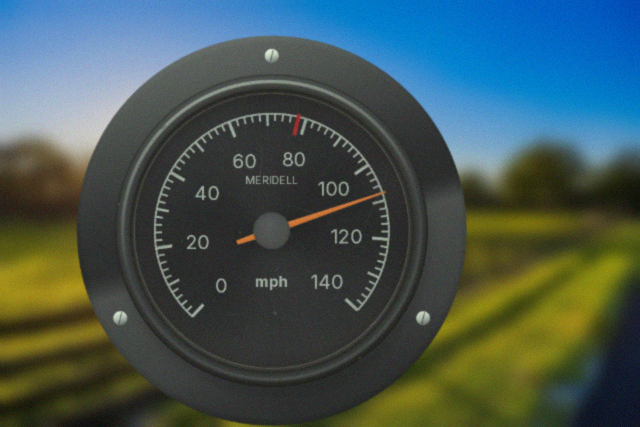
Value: 108 mph
